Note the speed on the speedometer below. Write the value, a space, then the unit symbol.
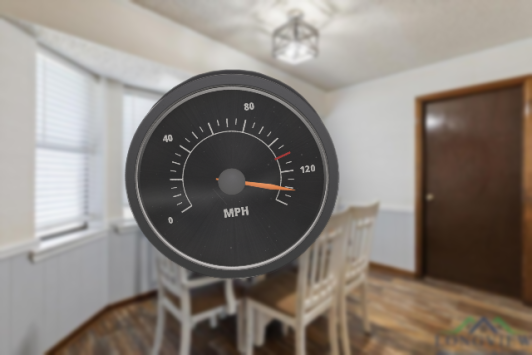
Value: 130 mph
